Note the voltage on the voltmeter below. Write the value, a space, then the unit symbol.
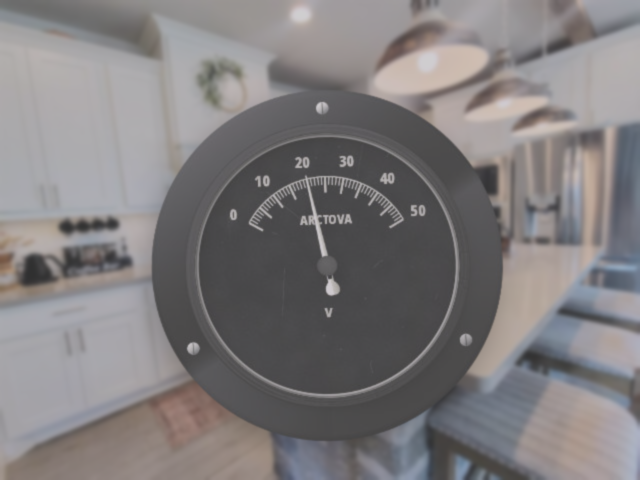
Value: 20 V
